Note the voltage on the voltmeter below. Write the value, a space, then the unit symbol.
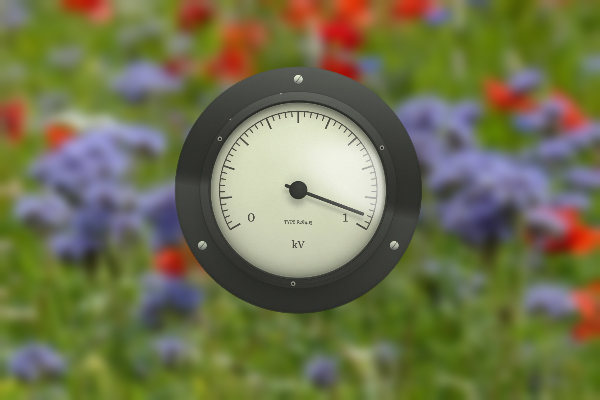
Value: 0.96 kV
